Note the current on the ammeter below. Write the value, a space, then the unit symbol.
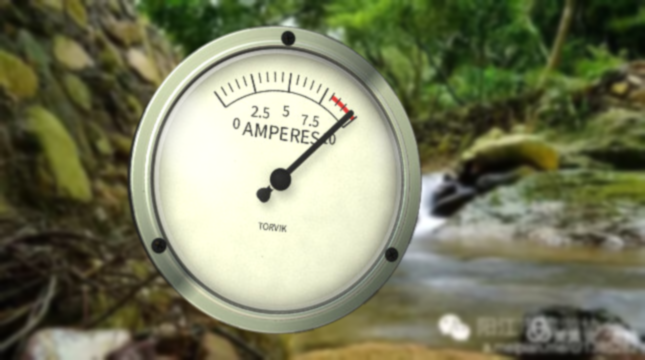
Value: 9.5 A
